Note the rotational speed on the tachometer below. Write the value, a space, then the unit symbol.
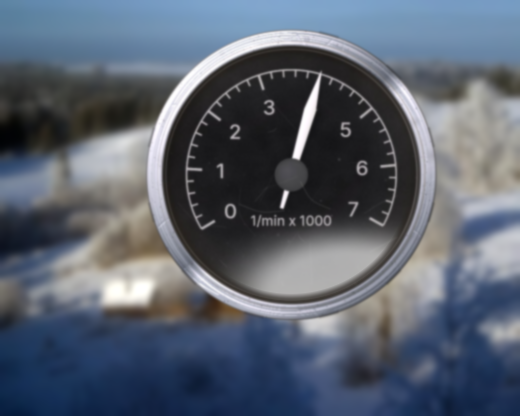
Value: 4000 rpm
